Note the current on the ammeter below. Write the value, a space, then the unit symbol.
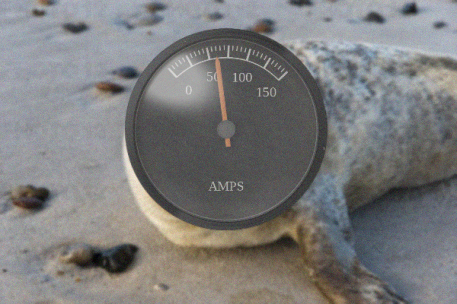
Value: 60 A
